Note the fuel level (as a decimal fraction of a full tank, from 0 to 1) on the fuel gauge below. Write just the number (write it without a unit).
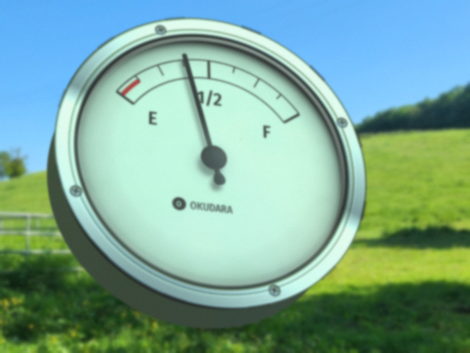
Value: 0.375
